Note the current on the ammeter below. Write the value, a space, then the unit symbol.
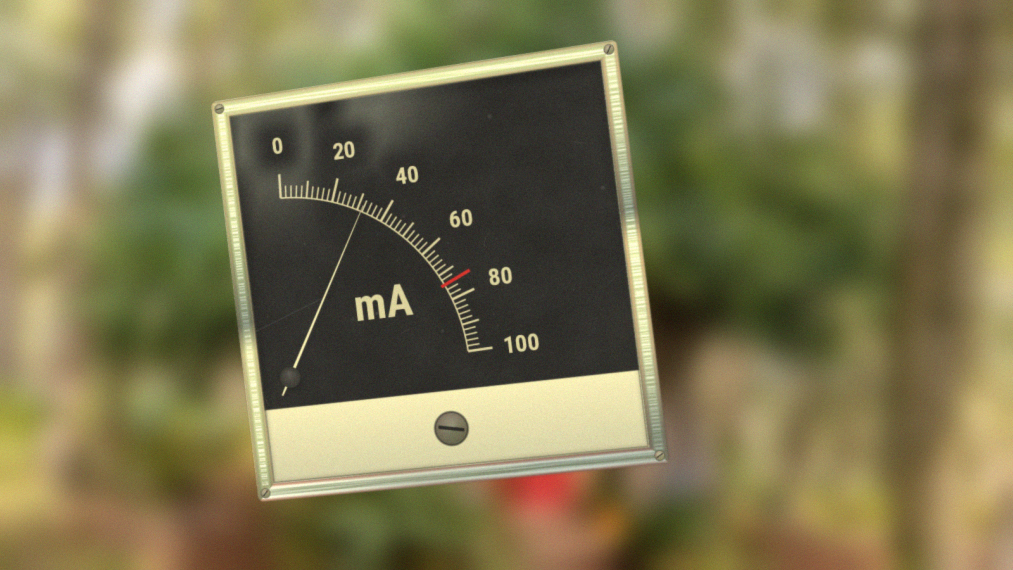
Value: 32 mA
